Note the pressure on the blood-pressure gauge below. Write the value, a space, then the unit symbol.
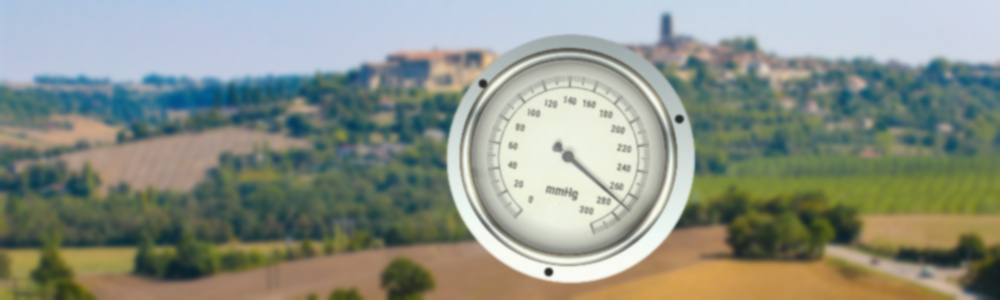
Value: 270 mmHg
